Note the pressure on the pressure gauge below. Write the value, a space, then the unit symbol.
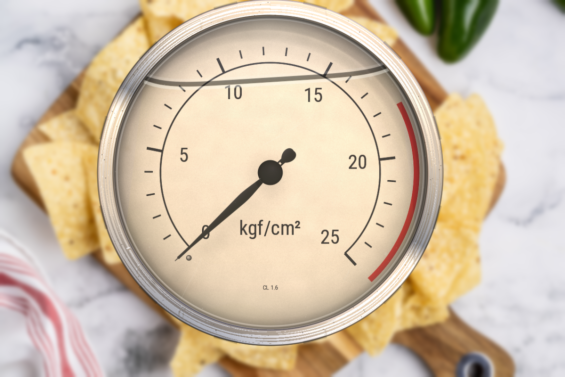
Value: 0 kg/cm²
